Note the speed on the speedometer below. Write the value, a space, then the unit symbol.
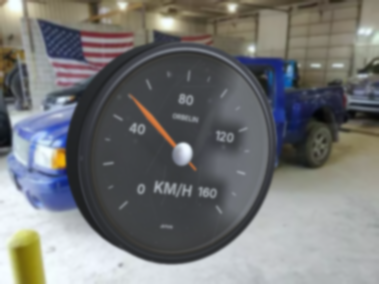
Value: 50 km/h
